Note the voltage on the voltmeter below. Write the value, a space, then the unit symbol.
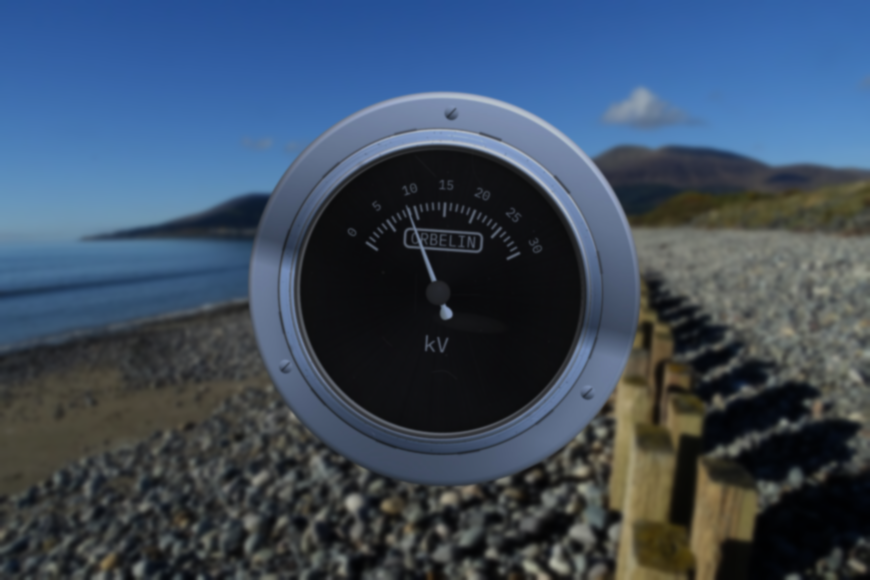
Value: 9 kV
